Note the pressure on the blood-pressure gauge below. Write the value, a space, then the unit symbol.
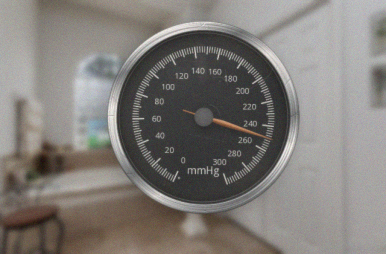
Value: 250 mmHg
